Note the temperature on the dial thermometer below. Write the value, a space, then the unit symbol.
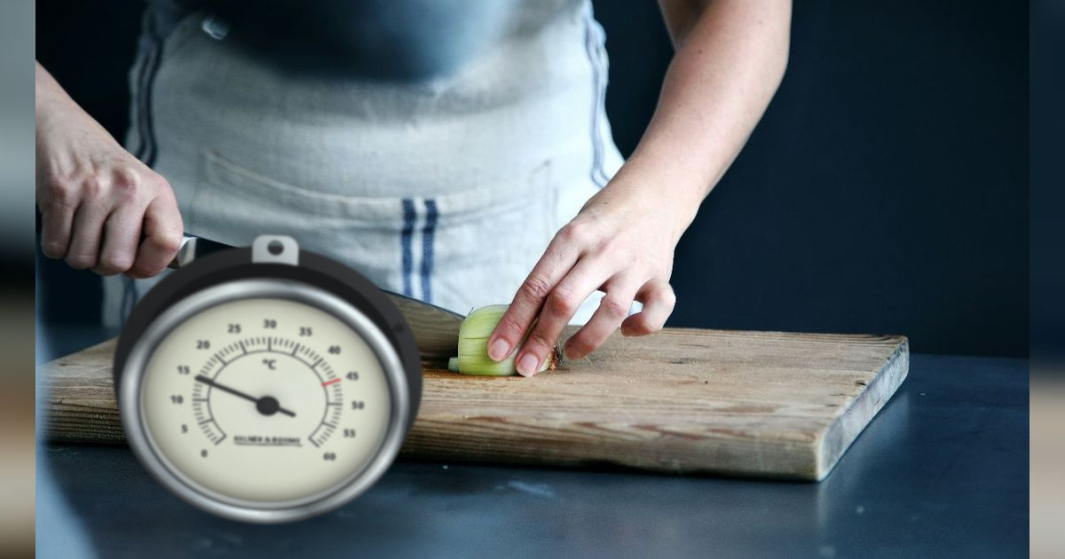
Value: 15 °C
